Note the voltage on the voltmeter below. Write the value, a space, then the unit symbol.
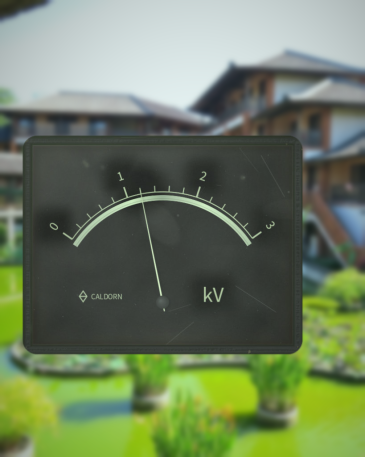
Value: 1.2 kV
